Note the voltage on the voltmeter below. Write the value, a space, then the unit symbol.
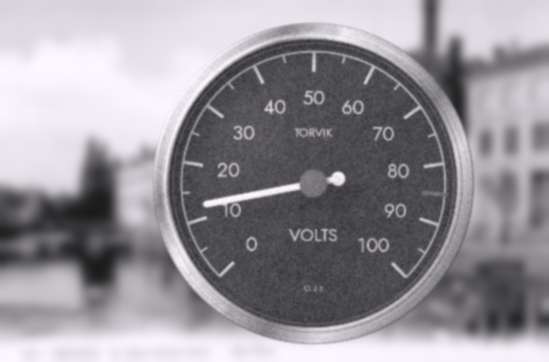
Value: 12.5 V
